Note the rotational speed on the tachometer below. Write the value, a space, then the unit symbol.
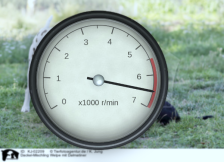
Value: 6500 rpm
